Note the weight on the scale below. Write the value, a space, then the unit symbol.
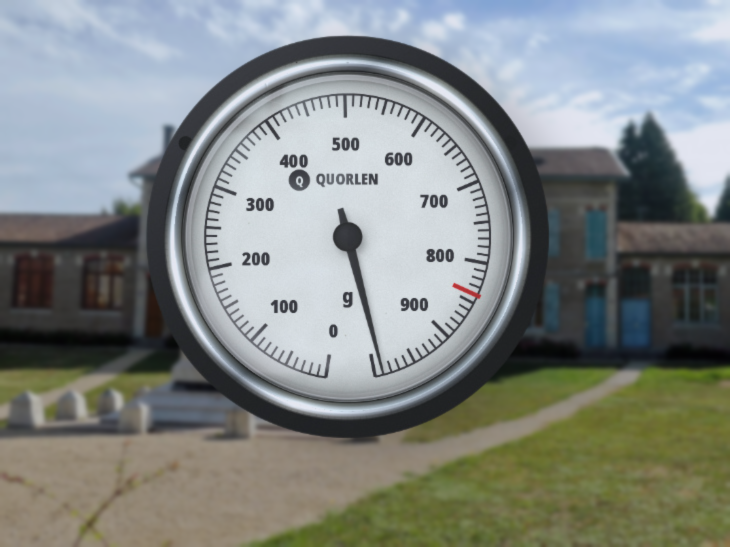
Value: 990 g
